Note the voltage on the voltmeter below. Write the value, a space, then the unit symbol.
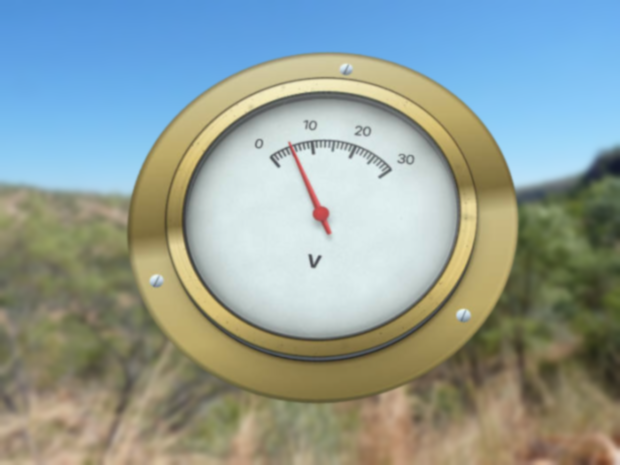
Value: 5 V
